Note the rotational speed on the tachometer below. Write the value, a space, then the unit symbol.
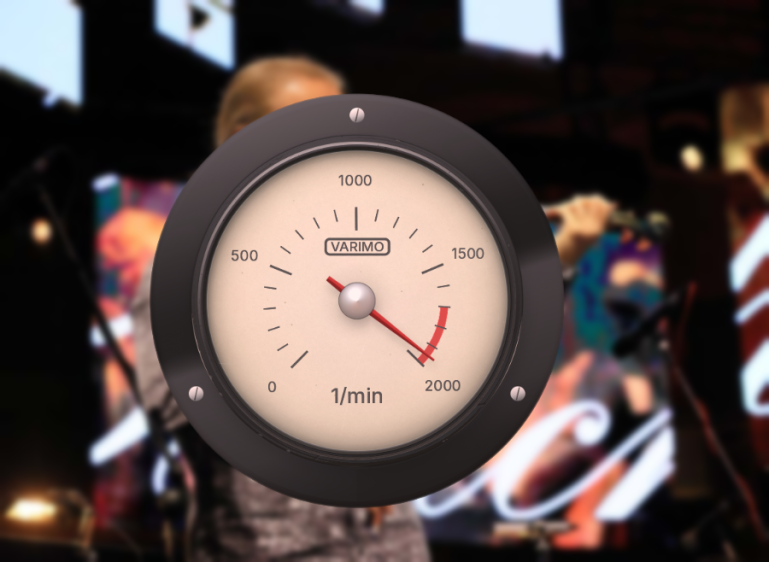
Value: 1950 rpm
